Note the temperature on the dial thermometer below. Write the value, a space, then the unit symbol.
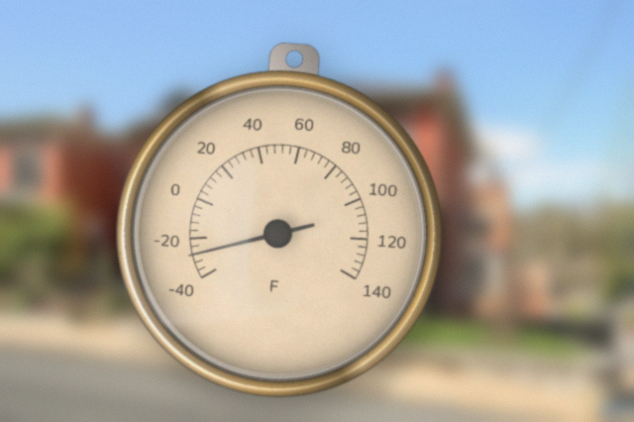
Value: -28 °F
